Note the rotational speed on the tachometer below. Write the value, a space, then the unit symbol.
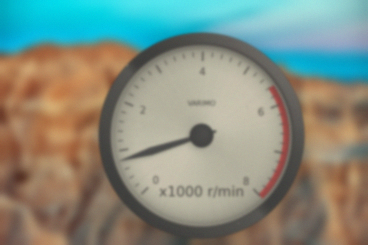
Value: 800 rpm
